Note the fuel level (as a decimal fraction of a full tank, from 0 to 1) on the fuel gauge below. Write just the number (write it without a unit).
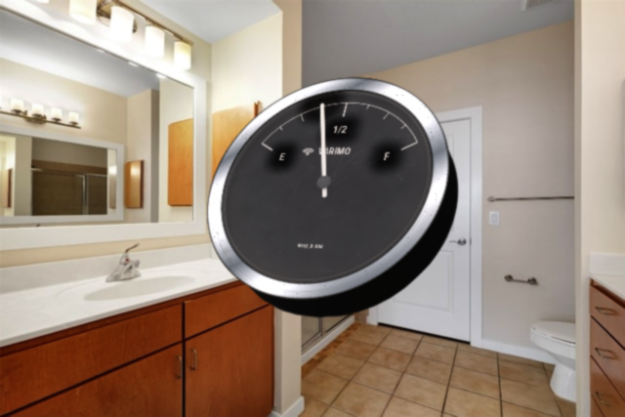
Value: 0.375
